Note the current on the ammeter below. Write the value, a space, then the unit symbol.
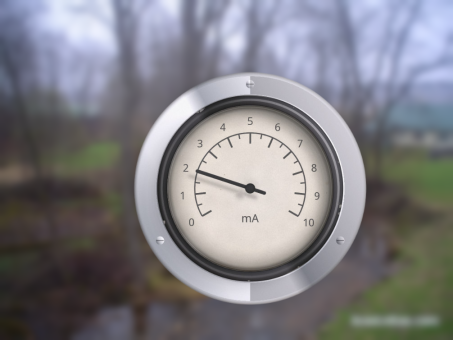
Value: 2 mA
